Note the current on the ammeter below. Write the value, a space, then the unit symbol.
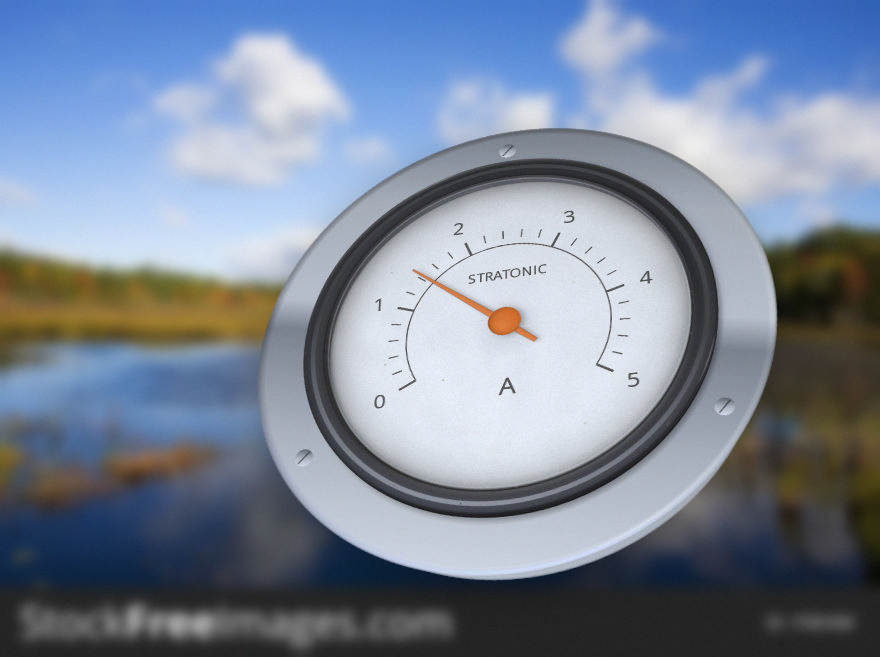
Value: 1.4 A
